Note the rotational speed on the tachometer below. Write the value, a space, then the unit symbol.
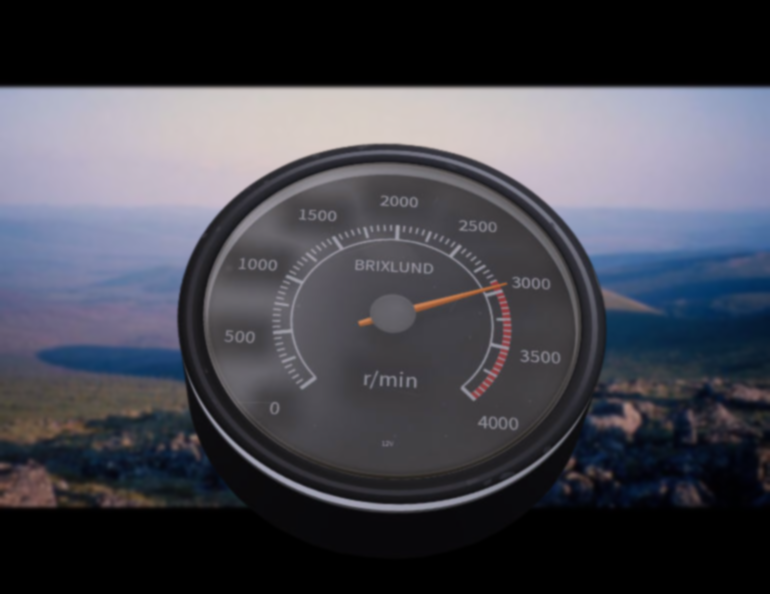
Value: 3000 rpm
